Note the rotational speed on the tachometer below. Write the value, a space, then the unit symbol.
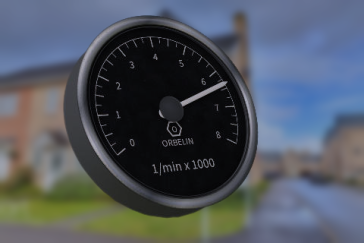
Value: 6375 rpm
